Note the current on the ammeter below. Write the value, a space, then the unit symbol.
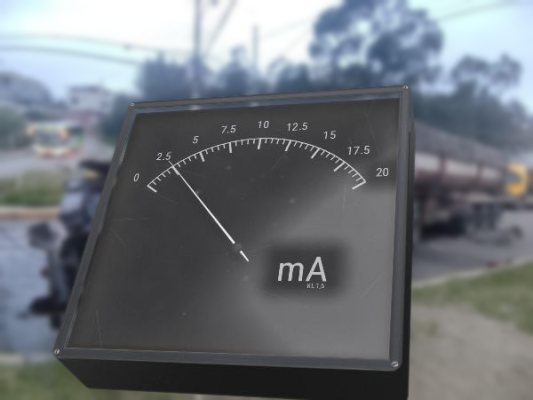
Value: 2.5 mA
